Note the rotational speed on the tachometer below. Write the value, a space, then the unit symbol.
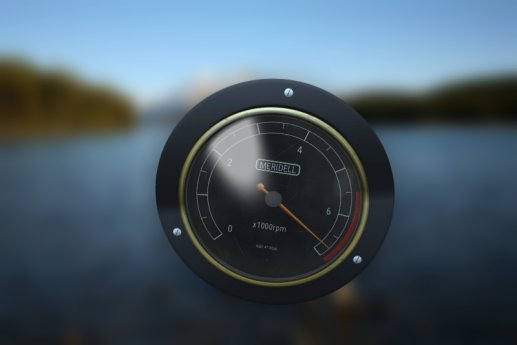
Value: 6750 rpm
